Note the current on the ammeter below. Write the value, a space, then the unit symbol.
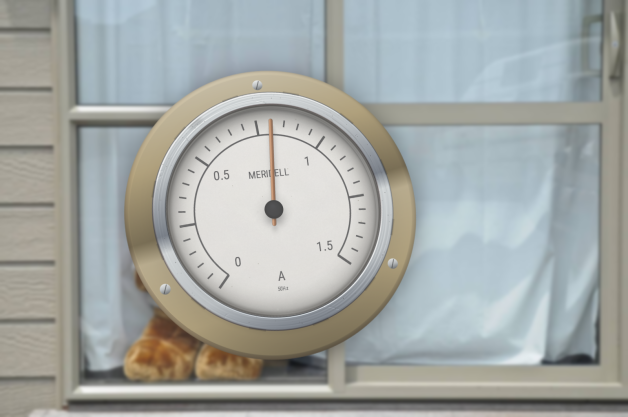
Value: 0.8 A
